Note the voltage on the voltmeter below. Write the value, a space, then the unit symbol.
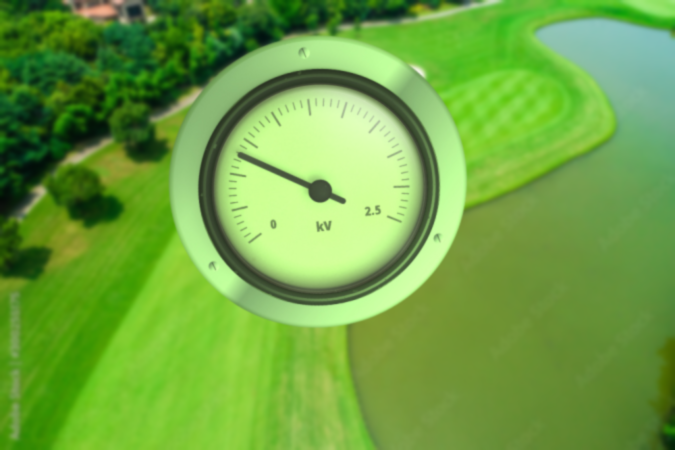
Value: 0.65 kV
